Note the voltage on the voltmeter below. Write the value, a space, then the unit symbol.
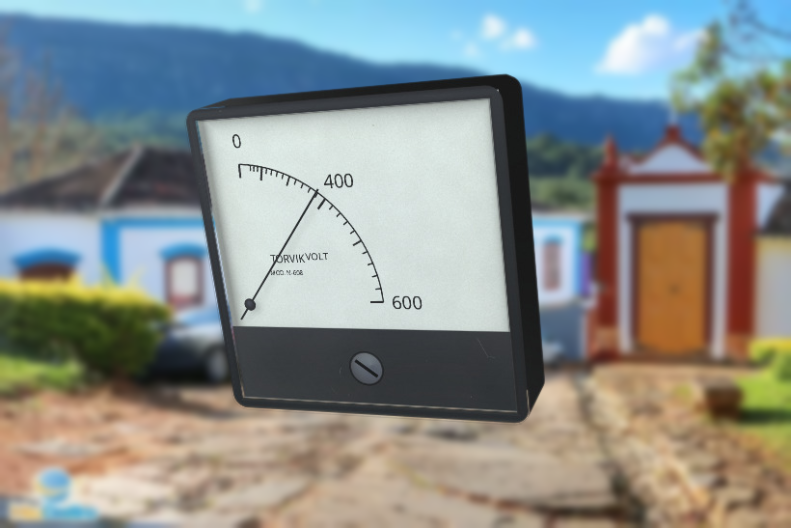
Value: 380 V
